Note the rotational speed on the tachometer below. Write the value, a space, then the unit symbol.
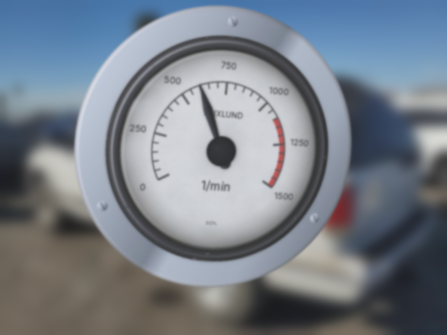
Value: 600 rpm
